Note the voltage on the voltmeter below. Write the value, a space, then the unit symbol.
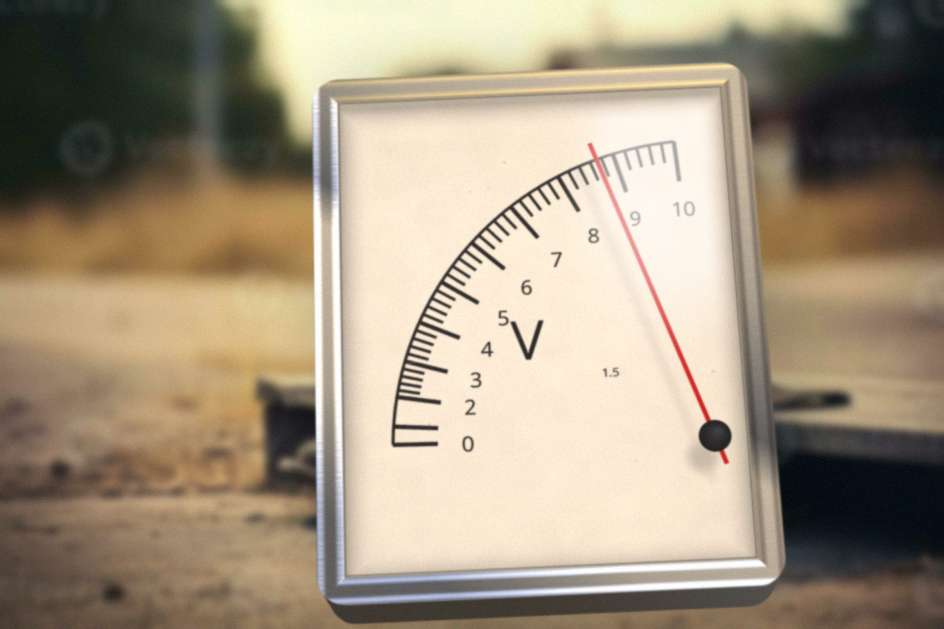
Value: 8.7 V
